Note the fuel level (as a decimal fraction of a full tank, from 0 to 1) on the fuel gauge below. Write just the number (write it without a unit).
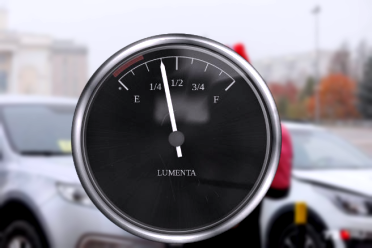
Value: 0.375
